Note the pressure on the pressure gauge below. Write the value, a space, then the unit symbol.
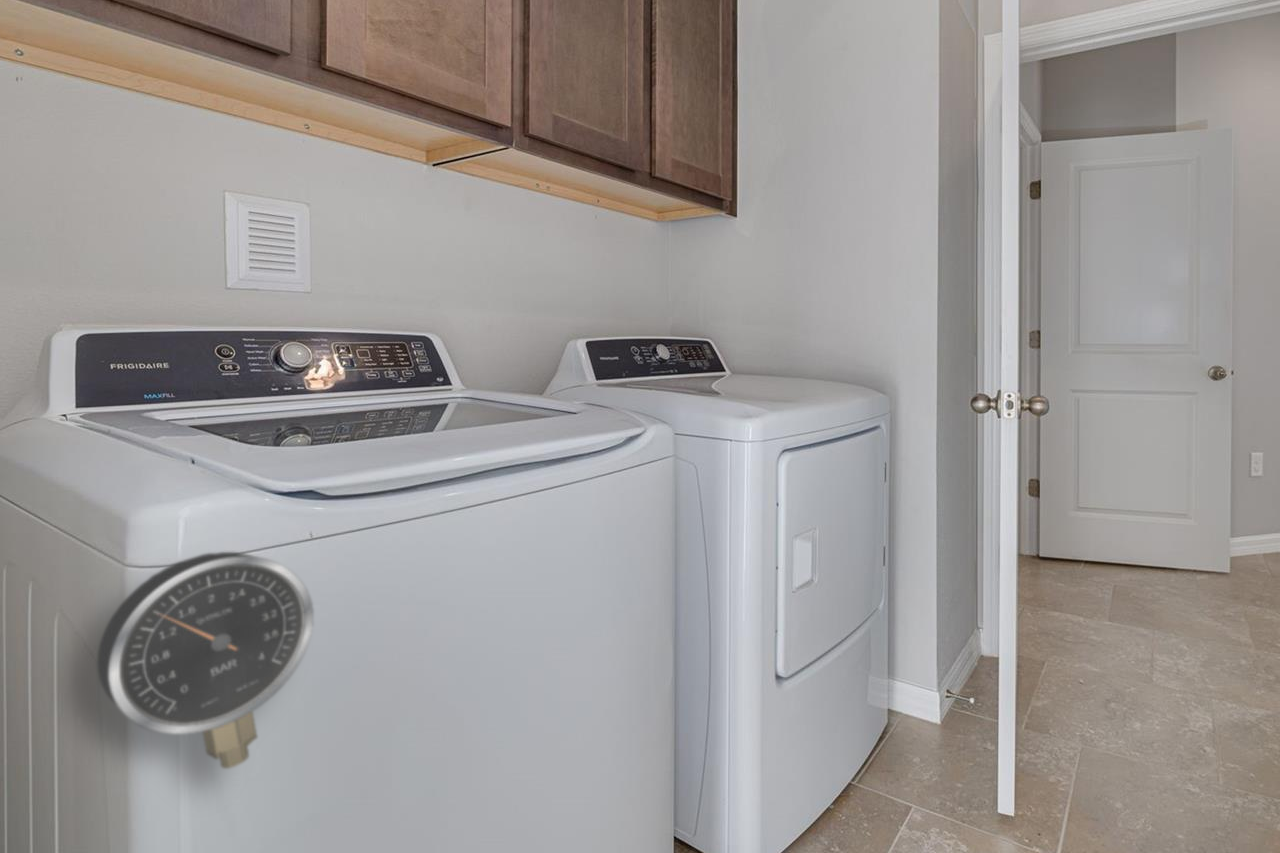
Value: 1.4 bar
